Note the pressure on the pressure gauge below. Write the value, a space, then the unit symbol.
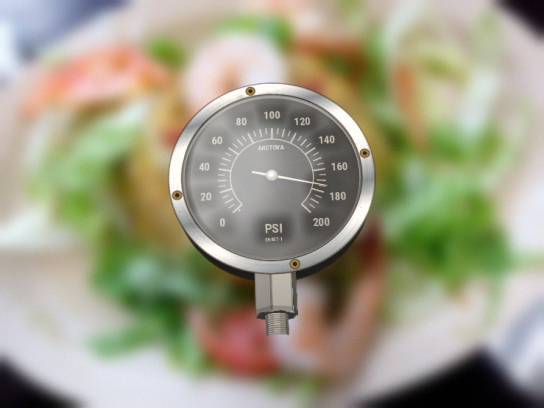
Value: 175 psi
